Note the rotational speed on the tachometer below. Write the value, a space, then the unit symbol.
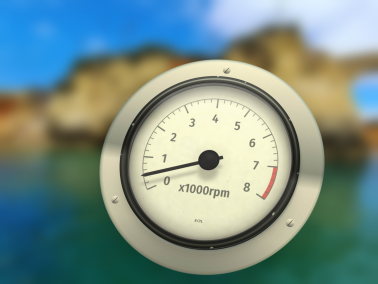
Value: 400 rpm
